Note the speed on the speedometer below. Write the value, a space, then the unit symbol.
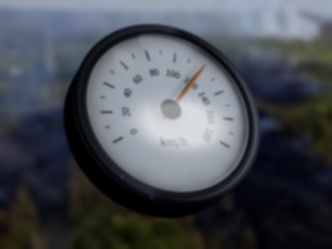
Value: 120 km/h
